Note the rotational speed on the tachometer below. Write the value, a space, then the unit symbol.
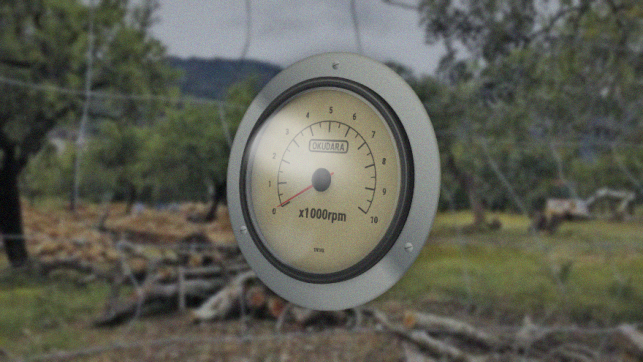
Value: 0 rpm
